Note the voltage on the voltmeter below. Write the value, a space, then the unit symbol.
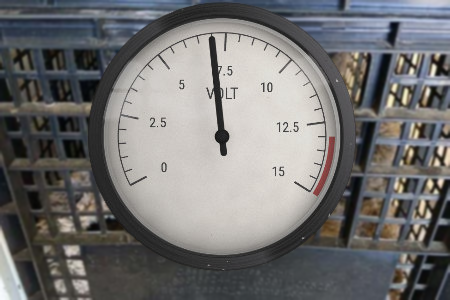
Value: 7 V
